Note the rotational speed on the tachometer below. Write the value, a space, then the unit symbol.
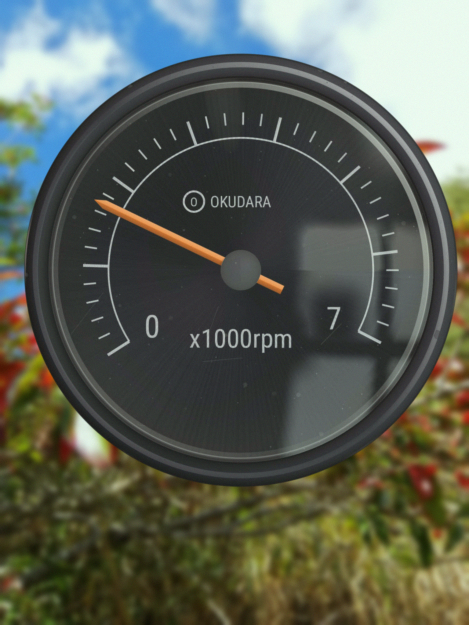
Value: 1700 rpm
